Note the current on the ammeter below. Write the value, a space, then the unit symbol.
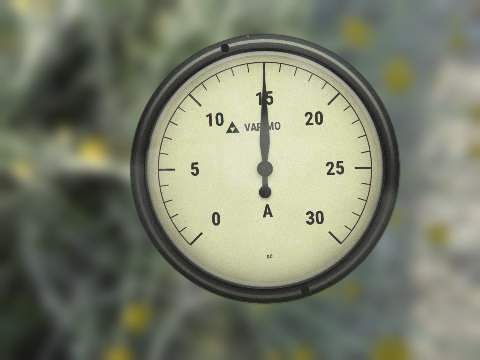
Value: 15 A
